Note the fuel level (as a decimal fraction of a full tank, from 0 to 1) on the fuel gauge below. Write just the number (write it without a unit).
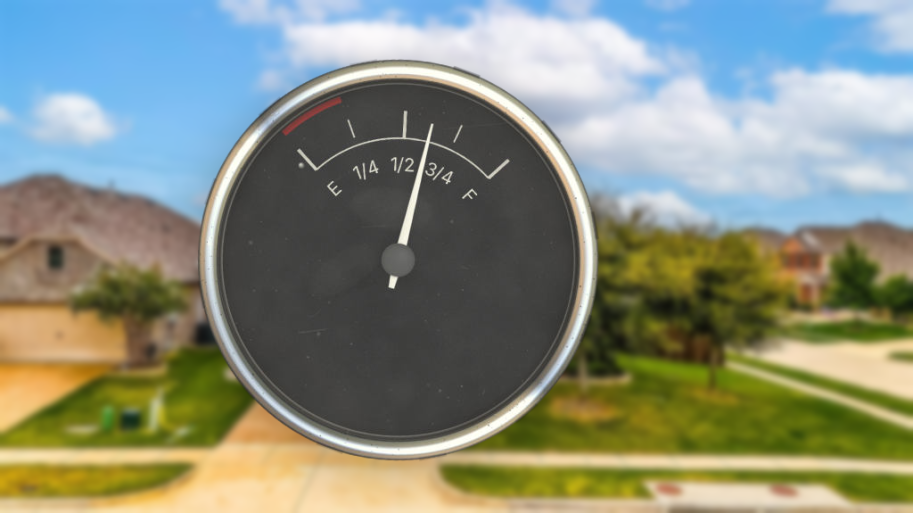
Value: 0.625
